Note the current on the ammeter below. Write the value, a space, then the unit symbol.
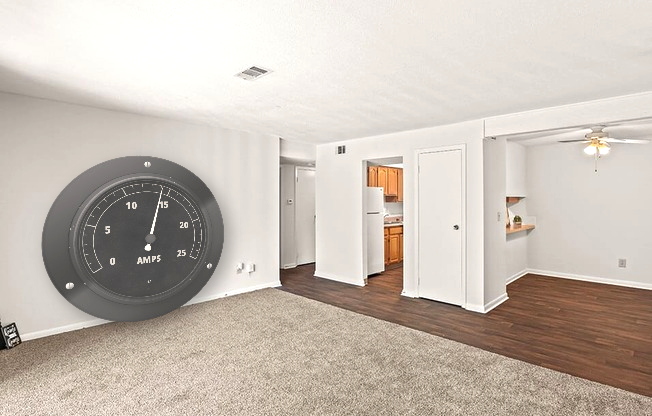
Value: 14 A
